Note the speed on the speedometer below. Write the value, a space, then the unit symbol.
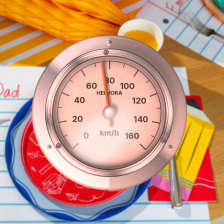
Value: 75 km/h
